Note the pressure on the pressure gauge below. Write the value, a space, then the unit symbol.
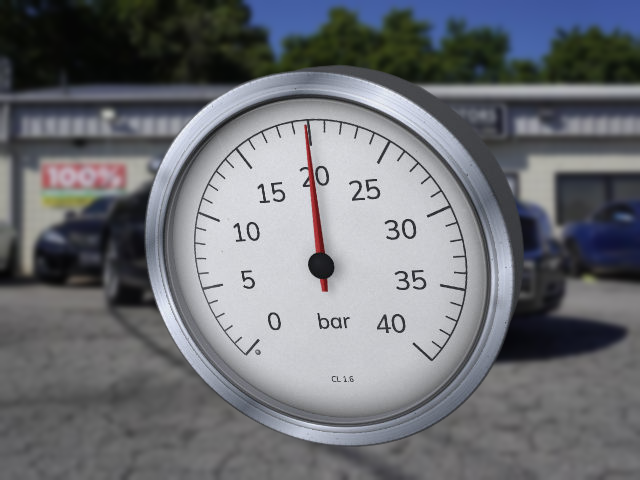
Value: 20 bar
